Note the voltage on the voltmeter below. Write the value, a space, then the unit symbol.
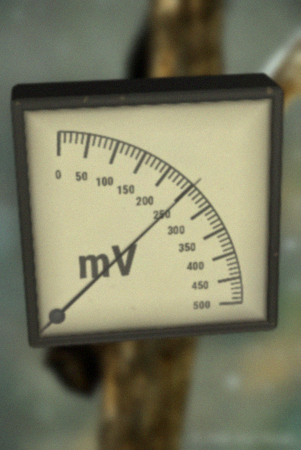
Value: 250 mV
